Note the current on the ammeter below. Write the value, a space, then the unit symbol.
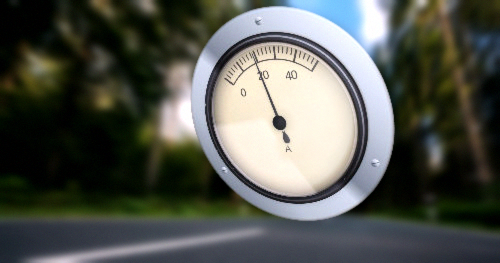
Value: 20 A
